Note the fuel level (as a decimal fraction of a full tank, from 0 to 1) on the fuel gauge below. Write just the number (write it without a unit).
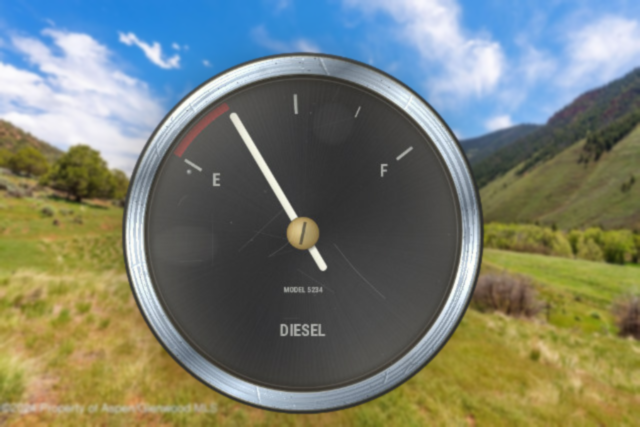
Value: 0.25
